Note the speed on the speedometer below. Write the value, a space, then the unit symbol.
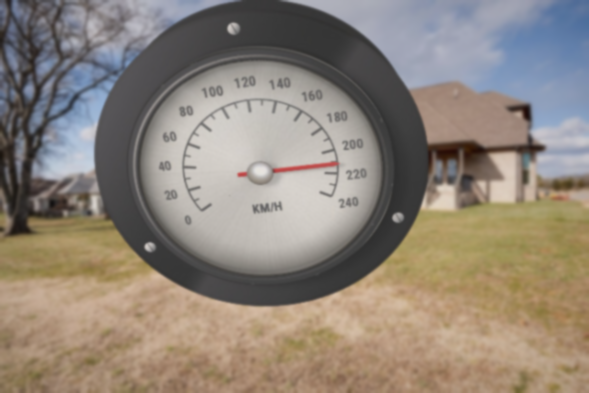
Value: 210 km/h
